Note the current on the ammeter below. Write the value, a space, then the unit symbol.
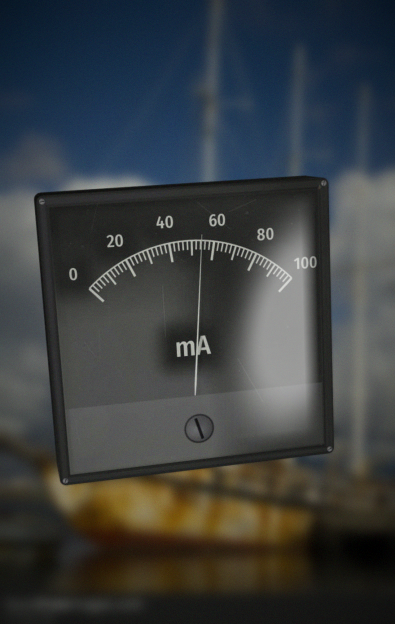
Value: 54 mA
